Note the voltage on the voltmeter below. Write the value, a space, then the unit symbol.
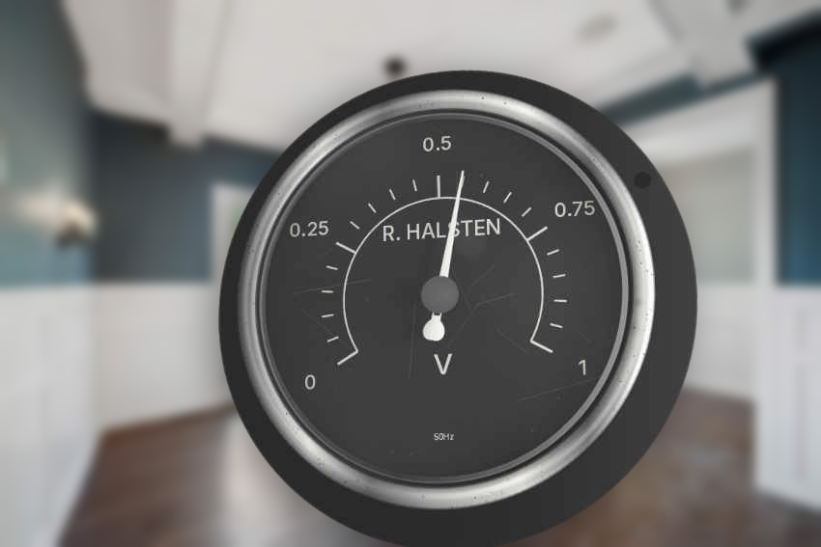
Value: 0.55 V
